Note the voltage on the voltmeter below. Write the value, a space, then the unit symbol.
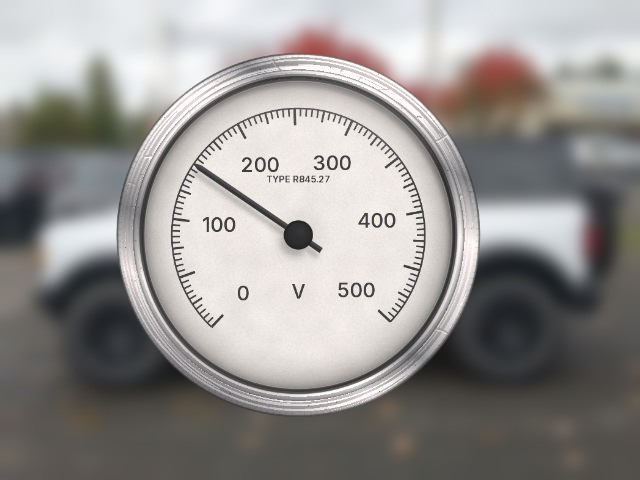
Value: 150 V
